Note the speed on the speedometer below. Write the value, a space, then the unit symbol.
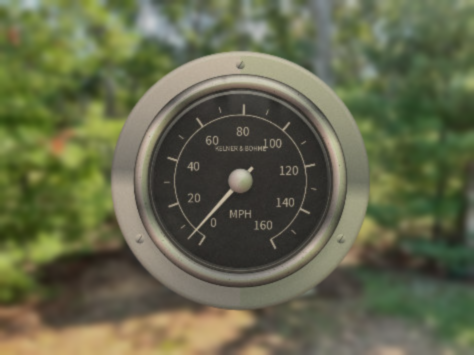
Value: 5 mph
